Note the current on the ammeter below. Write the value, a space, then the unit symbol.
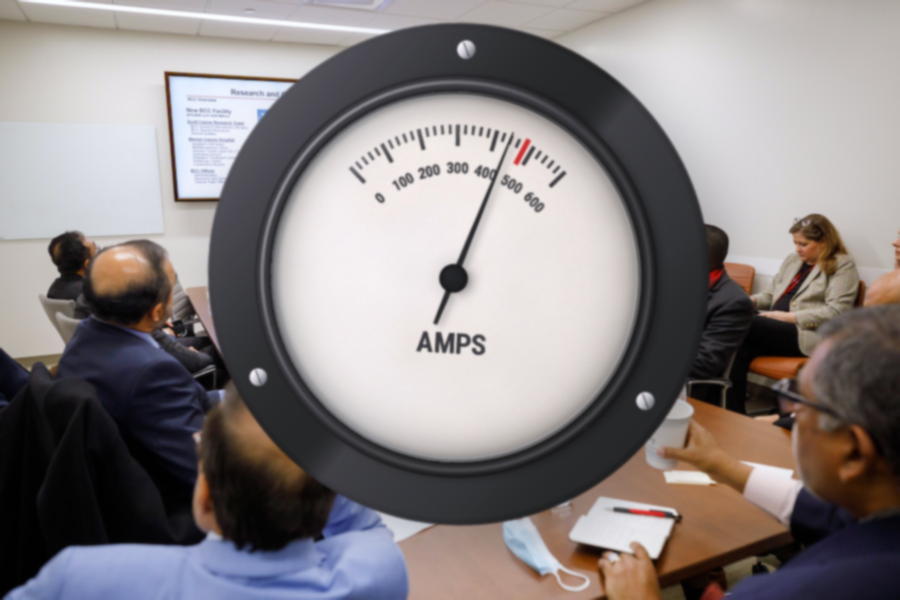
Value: 440 A
